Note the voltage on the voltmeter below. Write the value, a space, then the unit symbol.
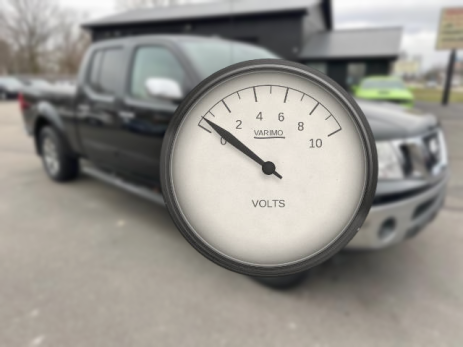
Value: 0.5 V
